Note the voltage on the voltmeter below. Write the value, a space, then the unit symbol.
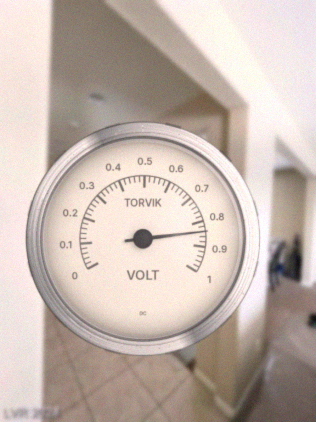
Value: 0.84 V
